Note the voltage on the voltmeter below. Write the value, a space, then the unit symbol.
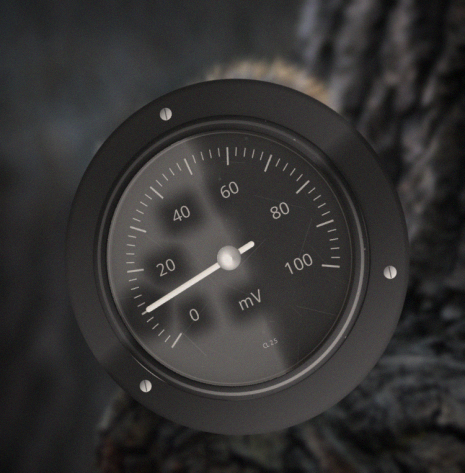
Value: 10 mV
